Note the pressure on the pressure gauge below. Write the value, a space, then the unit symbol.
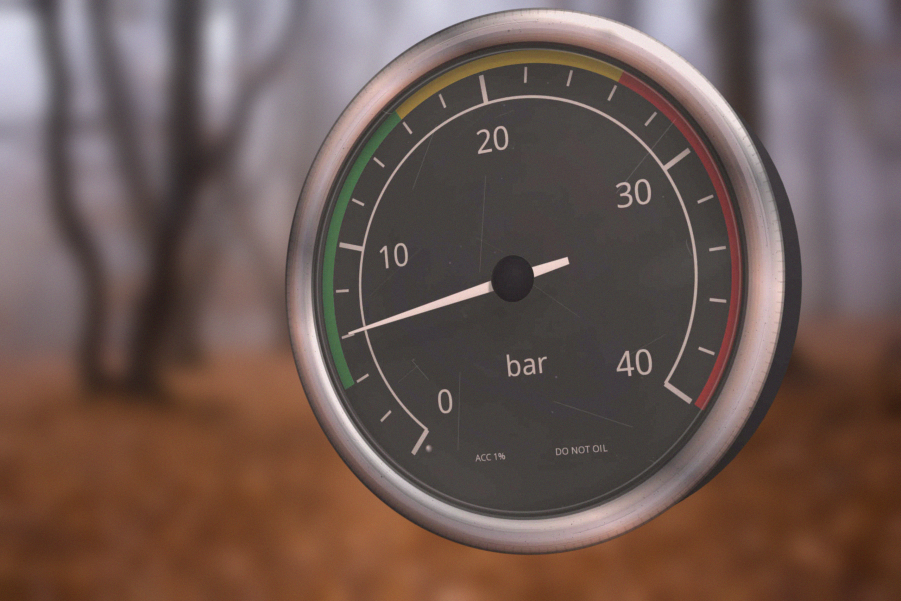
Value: 6 bar
